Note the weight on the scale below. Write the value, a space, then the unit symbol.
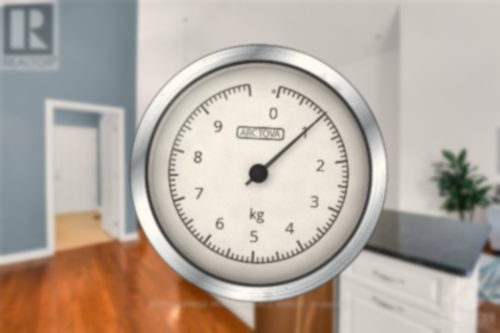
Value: 1 kg
